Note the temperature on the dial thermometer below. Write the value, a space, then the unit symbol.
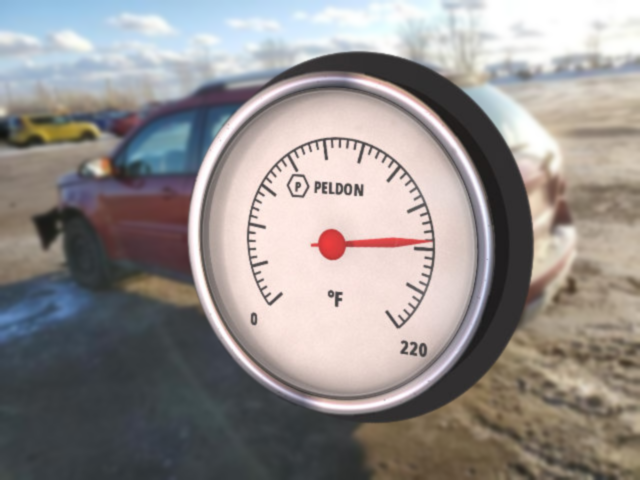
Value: 176 °F
